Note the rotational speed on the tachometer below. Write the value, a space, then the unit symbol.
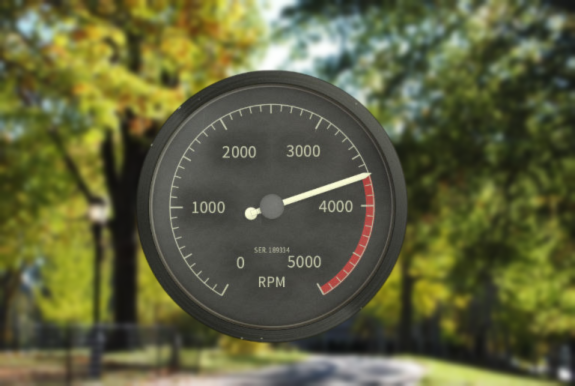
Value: 3700 rpm
